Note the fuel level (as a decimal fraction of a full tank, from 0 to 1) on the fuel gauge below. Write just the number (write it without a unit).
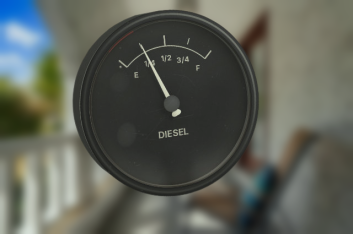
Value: 0.25
